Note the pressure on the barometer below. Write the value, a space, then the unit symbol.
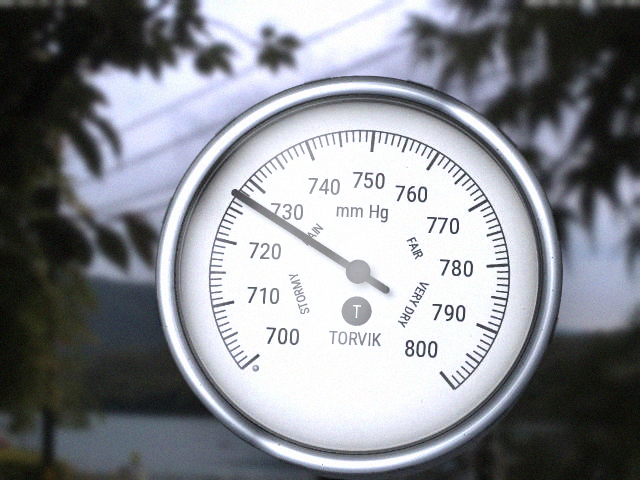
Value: 727 mmHg
